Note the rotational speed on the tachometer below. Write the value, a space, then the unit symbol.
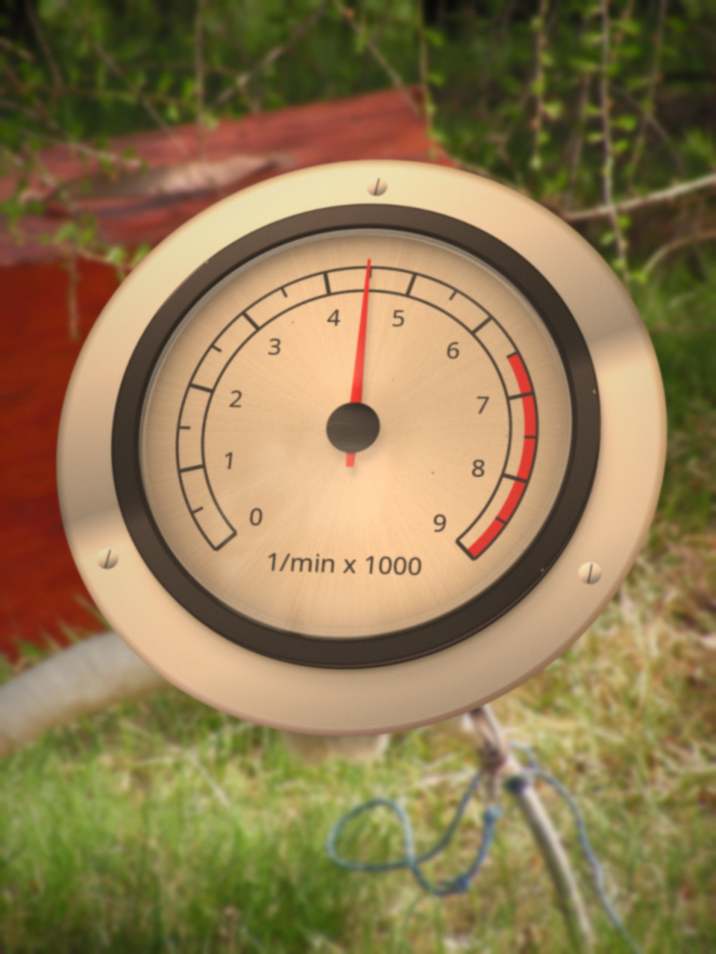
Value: 4500 rpm
